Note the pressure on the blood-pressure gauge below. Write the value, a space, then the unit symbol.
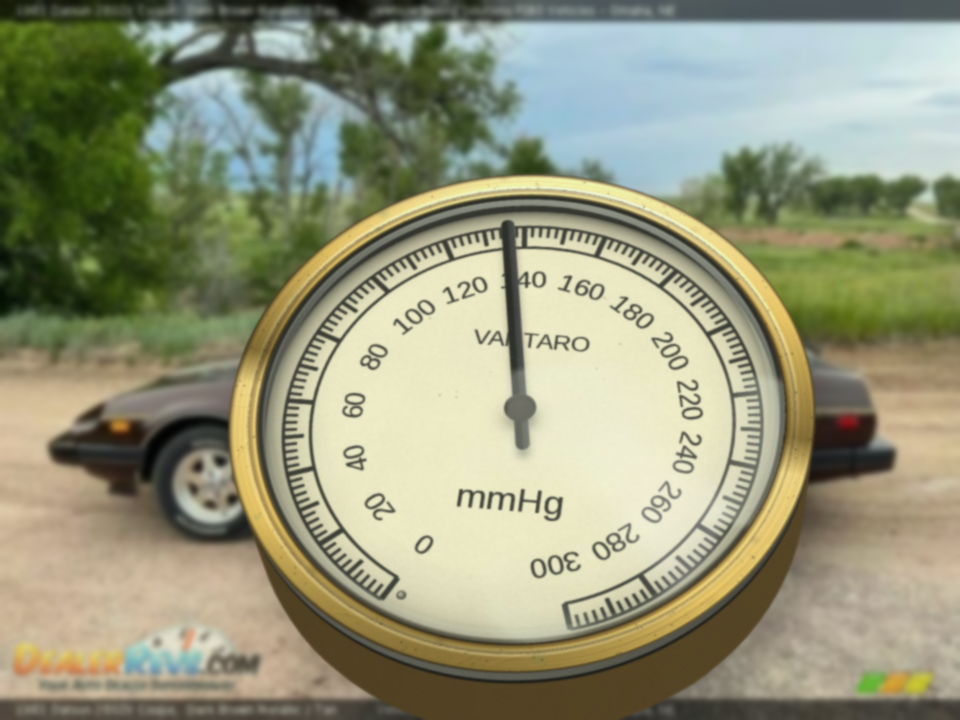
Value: 136 mmHg
